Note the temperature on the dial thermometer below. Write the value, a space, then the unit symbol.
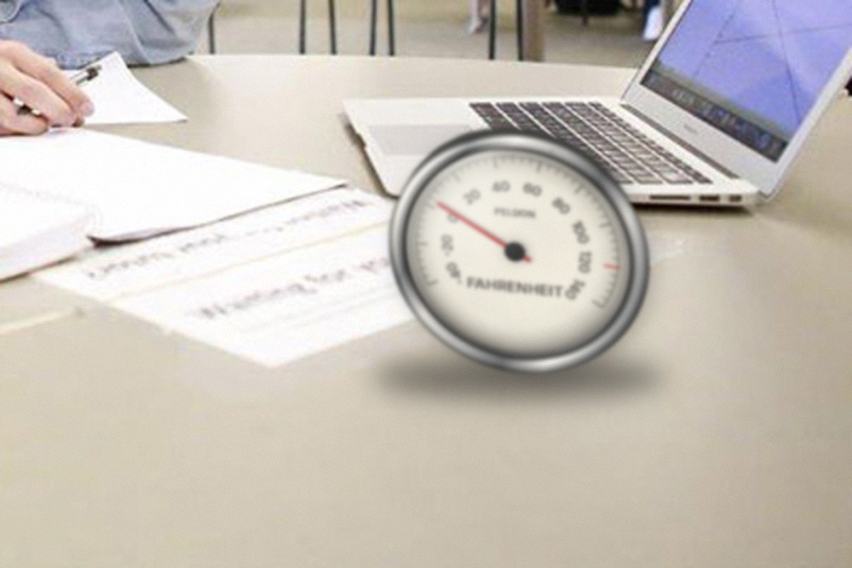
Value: 4 °F
